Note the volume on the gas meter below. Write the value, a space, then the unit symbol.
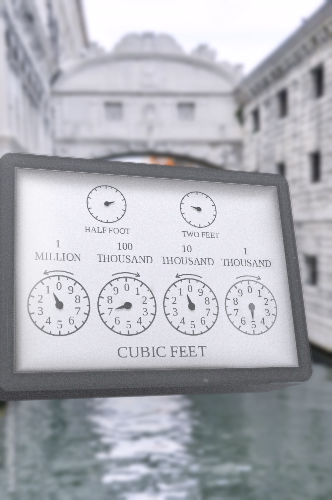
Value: 70500 ft³
